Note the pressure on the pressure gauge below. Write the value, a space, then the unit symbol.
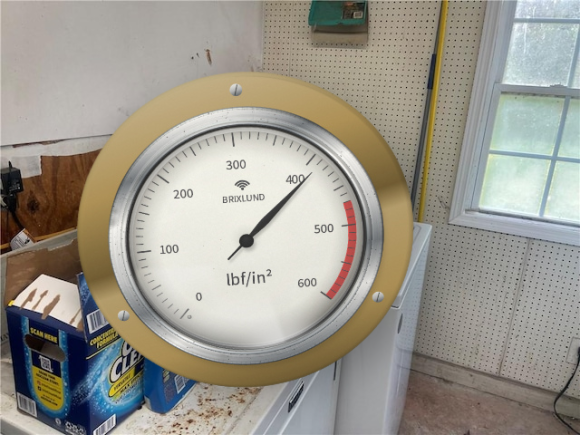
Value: 410 psi
